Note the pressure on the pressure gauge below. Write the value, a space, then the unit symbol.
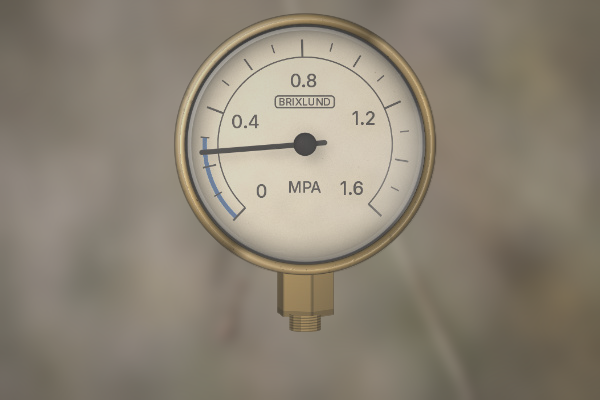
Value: 0.25 MPa
